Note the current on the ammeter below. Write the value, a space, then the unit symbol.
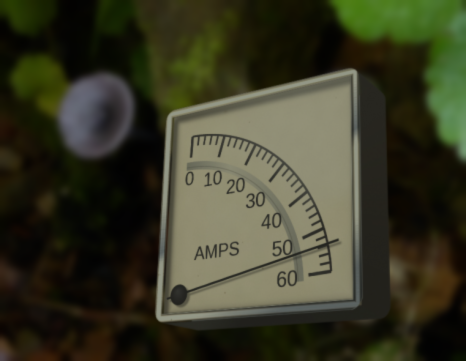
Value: 54 A
